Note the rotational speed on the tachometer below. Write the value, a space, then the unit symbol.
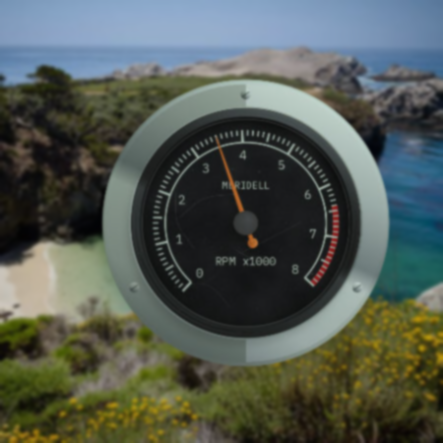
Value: 3500 rpm
